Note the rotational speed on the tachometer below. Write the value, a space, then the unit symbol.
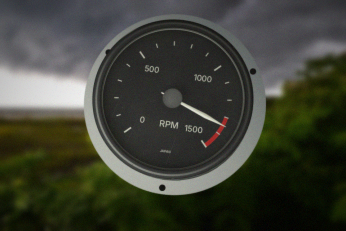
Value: 1350 rpm
